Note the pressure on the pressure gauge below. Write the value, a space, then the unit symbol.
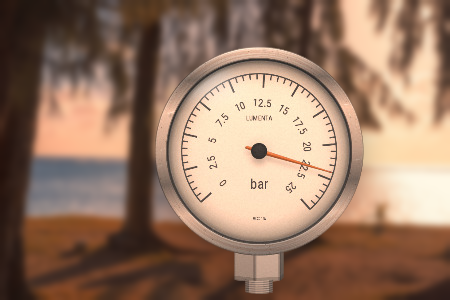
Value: 22 bar
